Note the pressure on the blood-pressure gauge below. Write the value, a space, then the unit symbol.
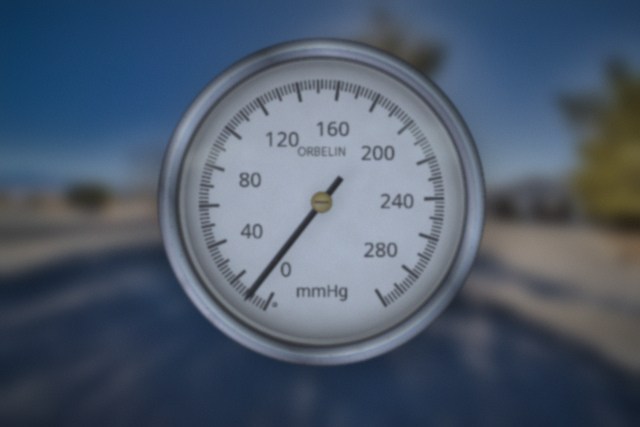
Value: 10 mmHg
